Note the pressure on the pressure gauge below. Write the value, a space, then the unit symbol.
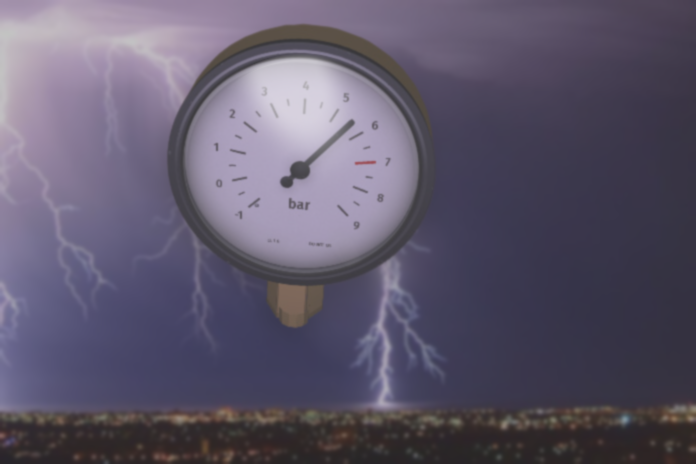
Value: 5.5 bar
